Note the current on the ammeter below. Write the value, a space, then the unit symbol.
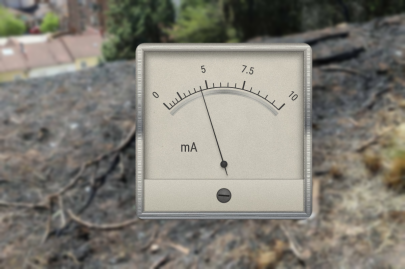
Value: 4.5 mA
